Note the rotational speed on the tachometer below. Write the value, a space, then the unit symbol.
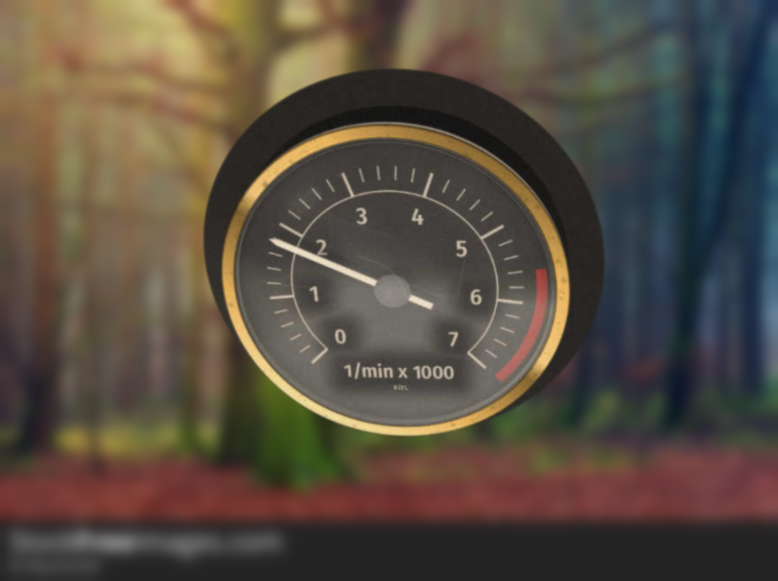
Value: 1800 rpm
